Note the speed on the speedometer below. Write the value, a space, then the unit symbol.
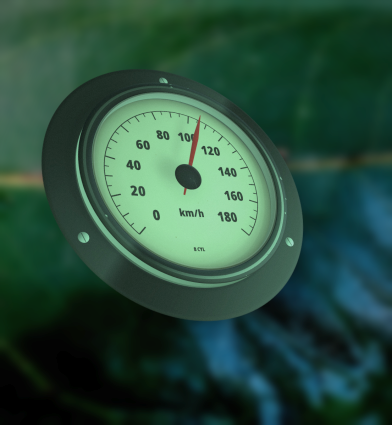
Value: 105 km/h
